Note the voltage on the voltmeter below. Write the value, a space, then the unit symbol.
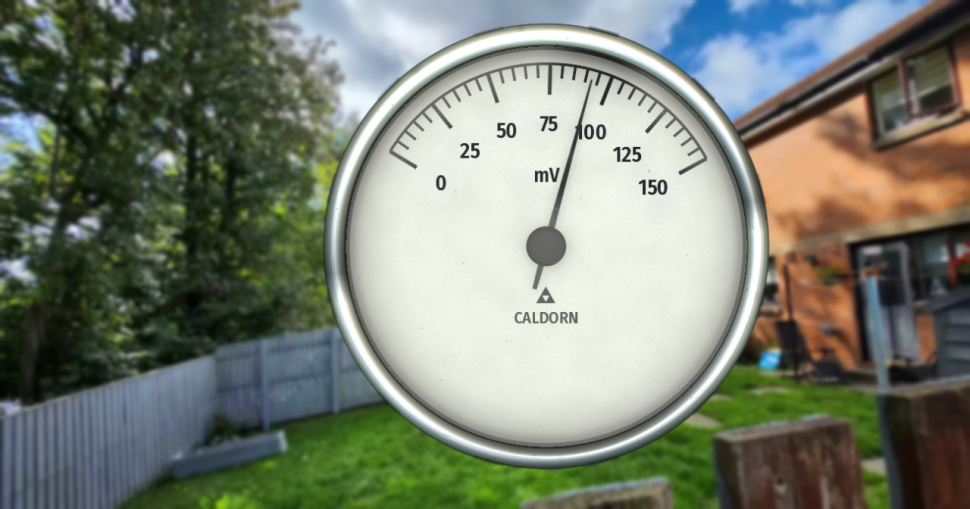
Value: 92.5 mV
